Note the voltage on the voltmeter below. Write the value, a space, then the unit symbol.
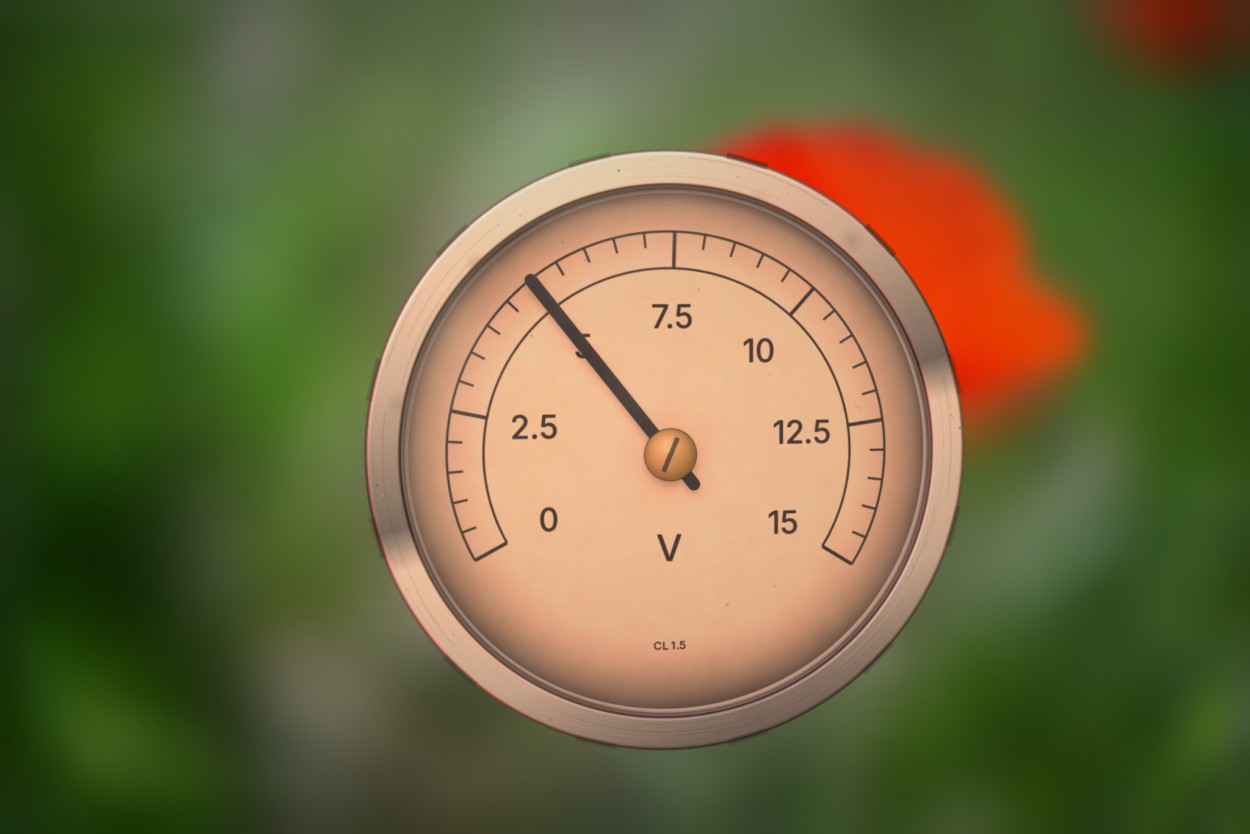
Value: 5 V
